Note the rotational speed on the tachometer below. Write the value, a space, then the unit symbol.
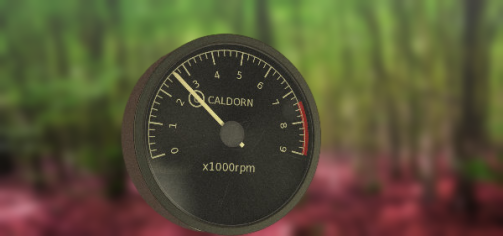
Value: 2600 rpm
